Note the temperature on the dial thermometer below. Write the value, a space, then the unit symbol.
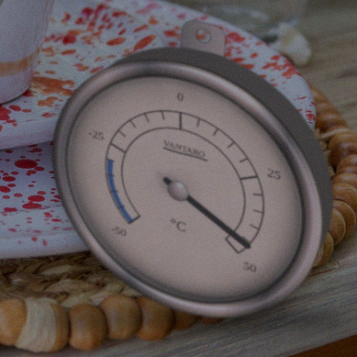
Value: 45 °C
